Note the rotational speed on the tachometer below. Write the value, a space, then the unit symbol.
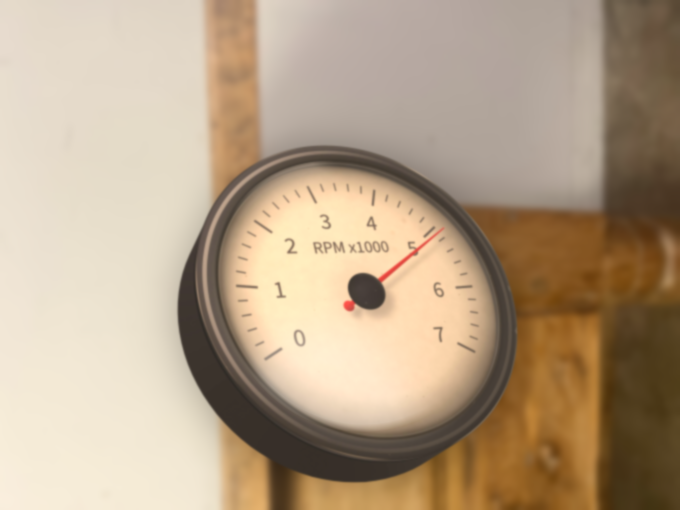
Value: 5100 rpm
